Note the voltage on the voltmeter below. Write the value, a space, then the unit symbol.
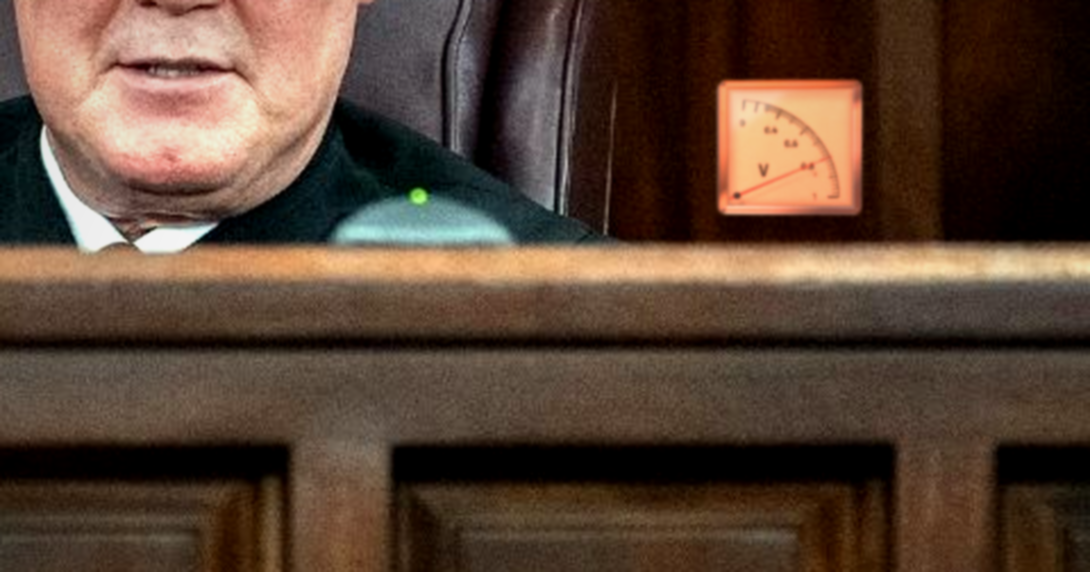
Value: 0.8 V
